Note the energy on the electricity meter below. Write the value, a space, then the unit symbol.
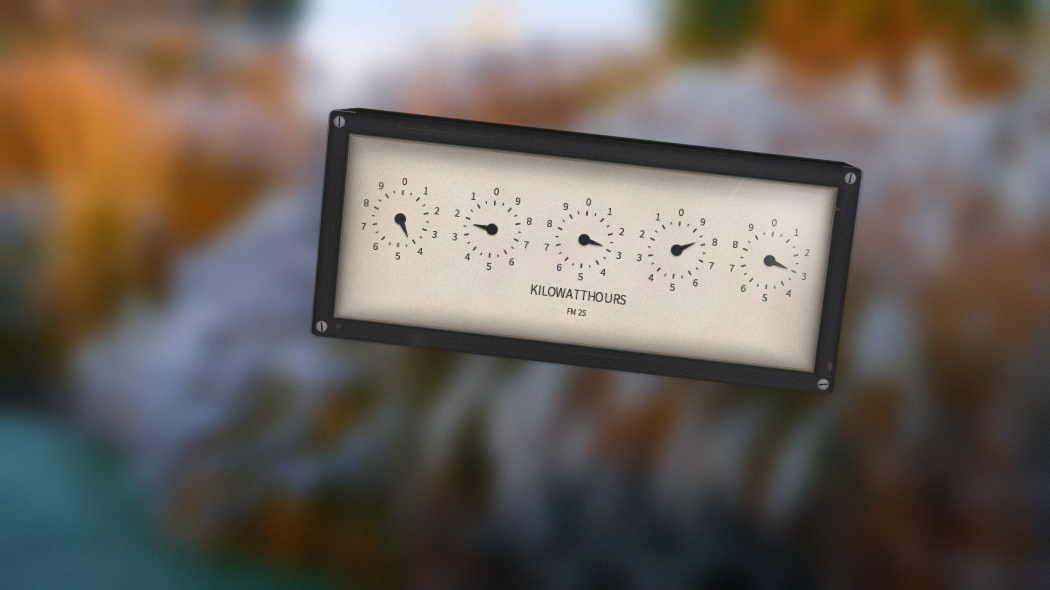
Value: 42283 kWh
